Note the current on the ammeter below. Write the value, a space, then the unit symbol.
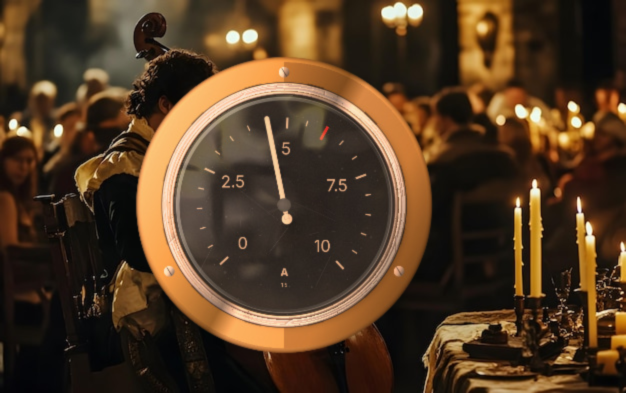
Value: 4.5 A
